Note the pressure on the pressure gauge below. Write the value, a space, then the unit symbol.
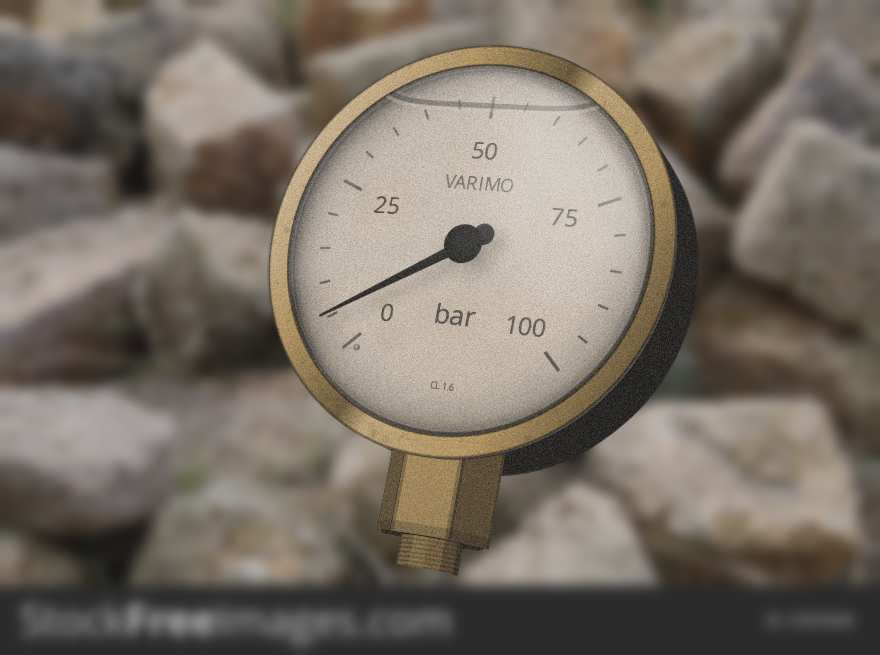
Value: 5 bar
